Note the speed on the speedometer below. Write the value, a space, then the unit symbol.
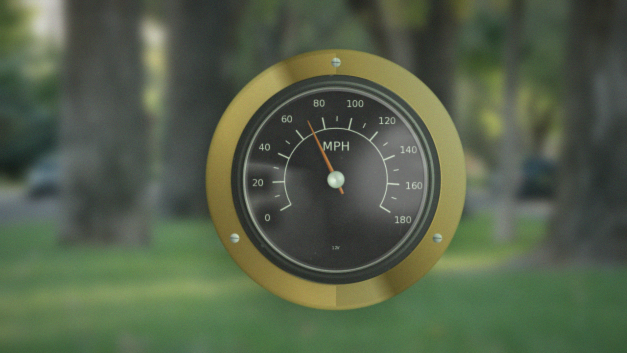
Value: 70 mph
